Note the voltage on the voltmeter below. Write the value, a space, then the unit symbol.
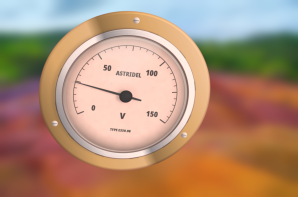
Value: 25 V
